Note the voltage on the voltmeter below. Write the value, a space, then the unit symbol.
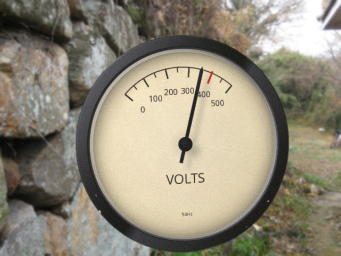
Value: 350 V
